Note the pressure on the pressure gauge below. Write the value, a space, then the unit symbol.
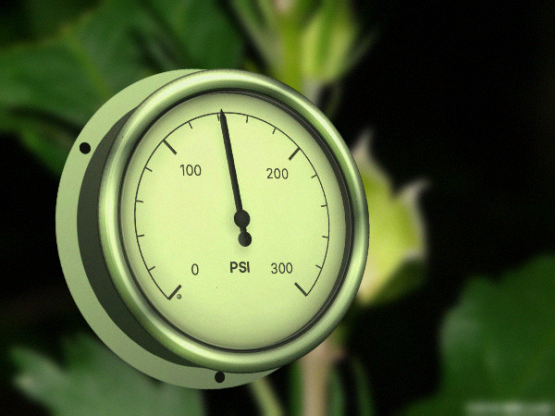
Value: 140 psi
